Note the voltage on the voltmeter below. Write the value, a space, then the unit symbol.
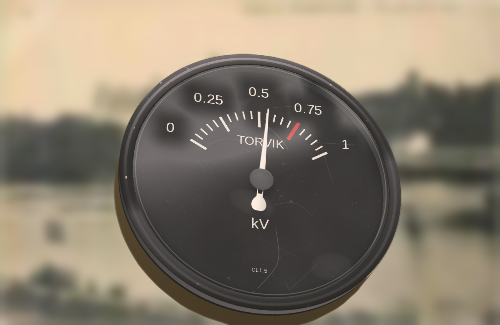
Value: 0.55 kV
